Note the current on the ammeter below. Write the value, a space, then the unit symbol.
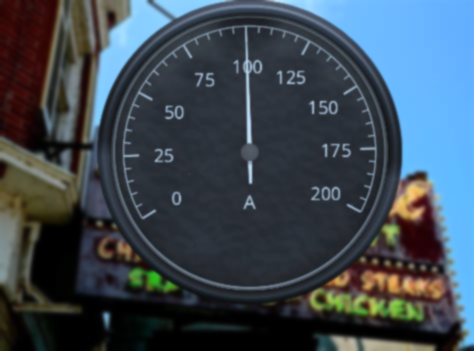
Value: 100 A
